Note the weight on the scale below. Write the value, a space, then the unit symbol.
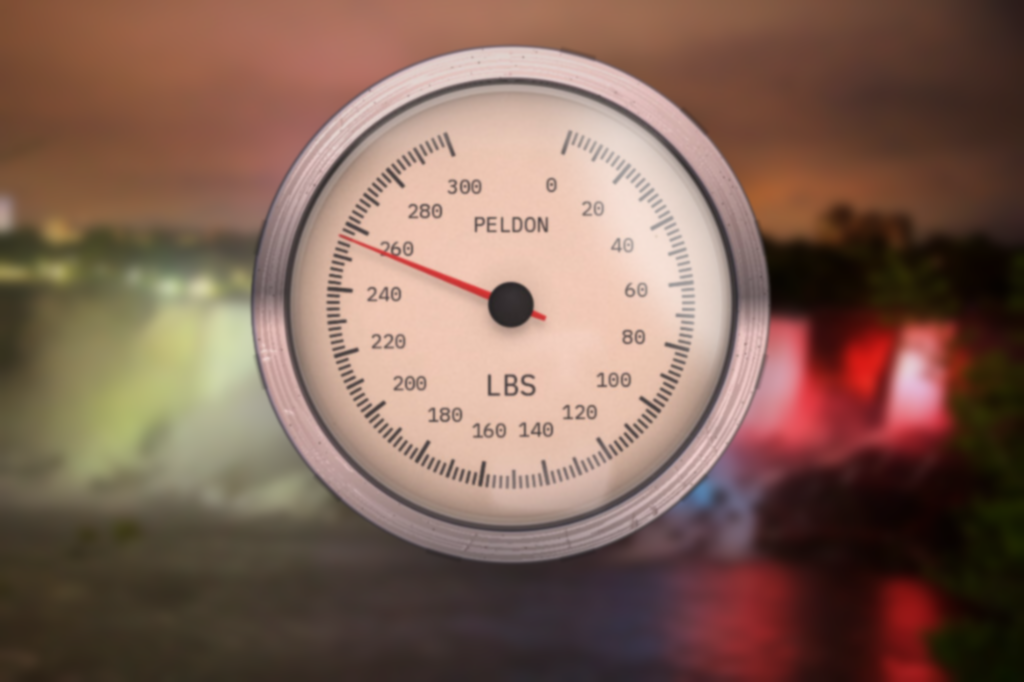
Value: 256 lb
